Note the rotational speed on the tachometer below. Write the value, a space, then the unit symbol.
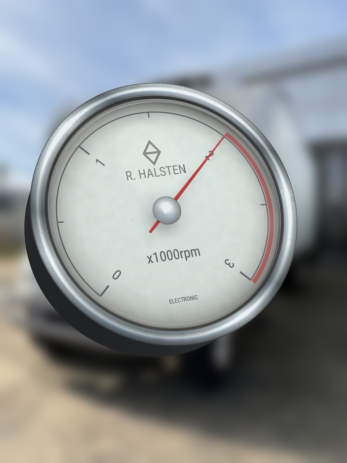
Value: 2000 rpm
